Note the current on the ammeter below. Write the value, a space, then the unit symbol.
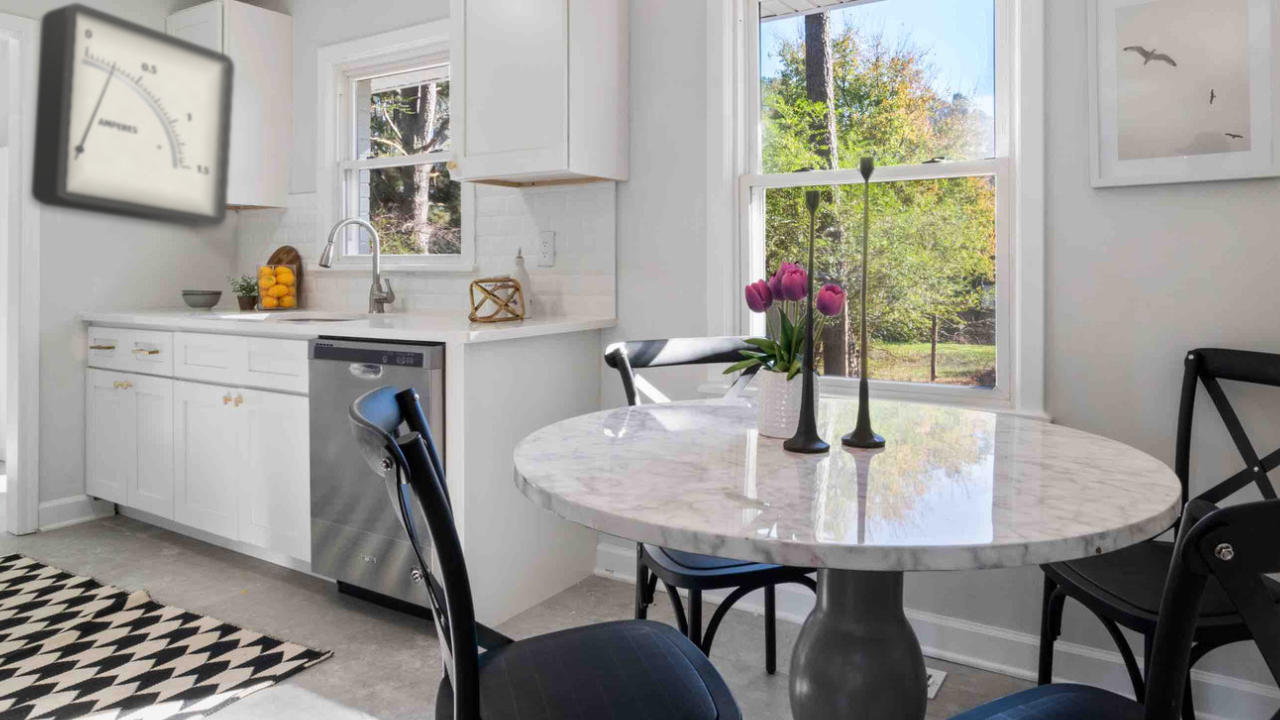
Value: 0.25 A
